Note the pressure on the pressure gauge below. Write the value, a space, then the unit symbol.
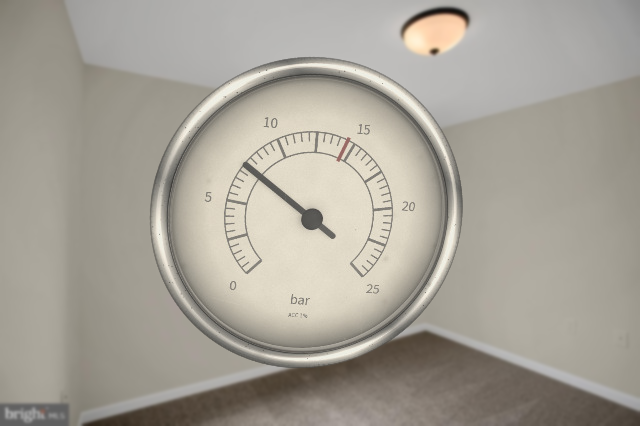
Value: 7.5 bar
